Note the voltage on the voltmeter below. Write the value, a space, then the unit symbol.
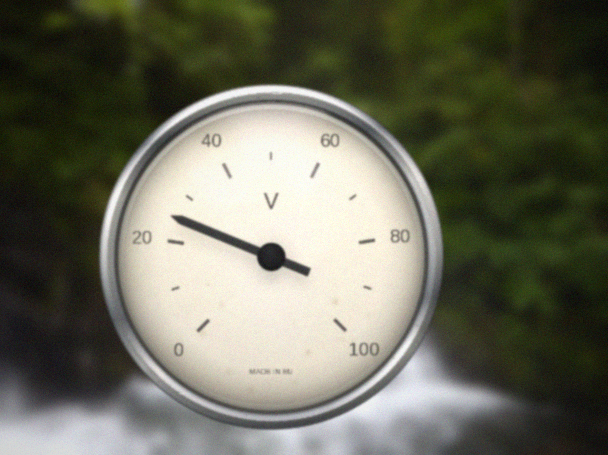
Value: 25 V
